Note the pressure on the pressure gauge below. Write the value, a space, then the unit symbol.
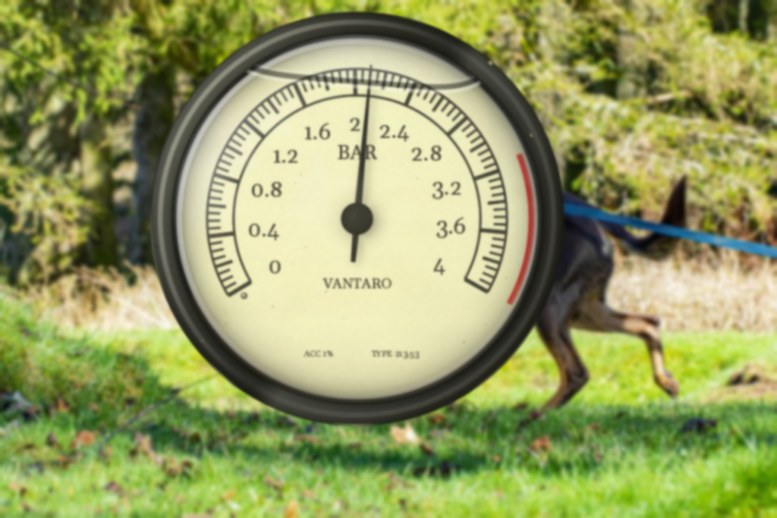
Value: 2.1 bar
